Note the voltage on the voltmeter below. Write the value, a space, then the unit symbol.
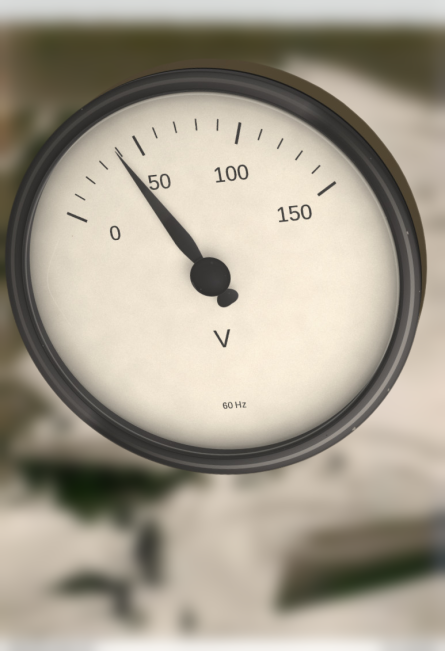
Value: 40 V
